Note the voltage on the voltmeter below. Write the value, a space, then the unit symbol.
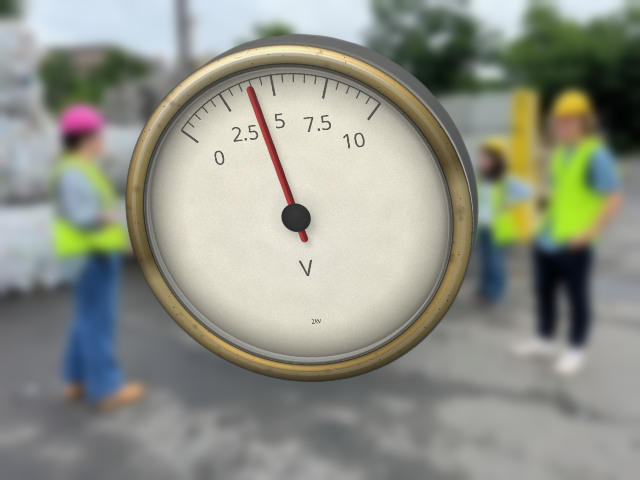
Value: 4 V
